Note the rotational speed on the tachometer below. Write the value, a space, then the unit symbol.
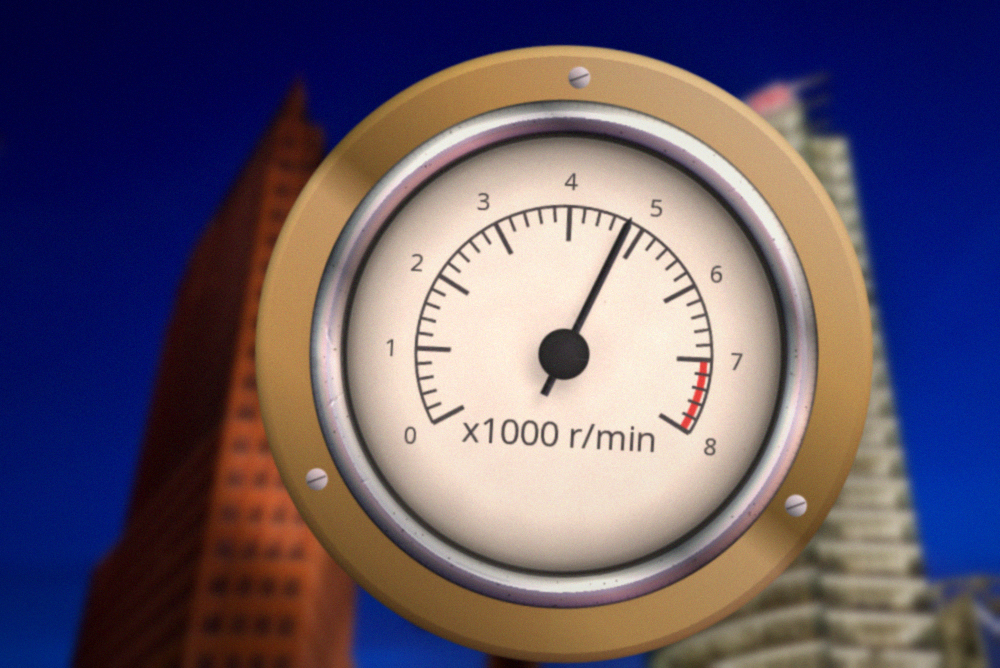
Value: 4800 rpm
